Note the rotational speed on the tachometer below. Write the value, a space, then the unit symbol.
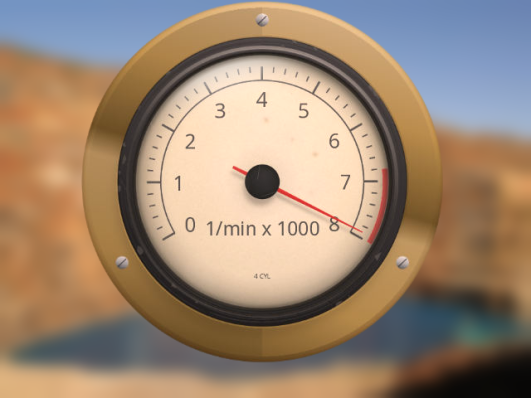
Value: 7900 rpm
